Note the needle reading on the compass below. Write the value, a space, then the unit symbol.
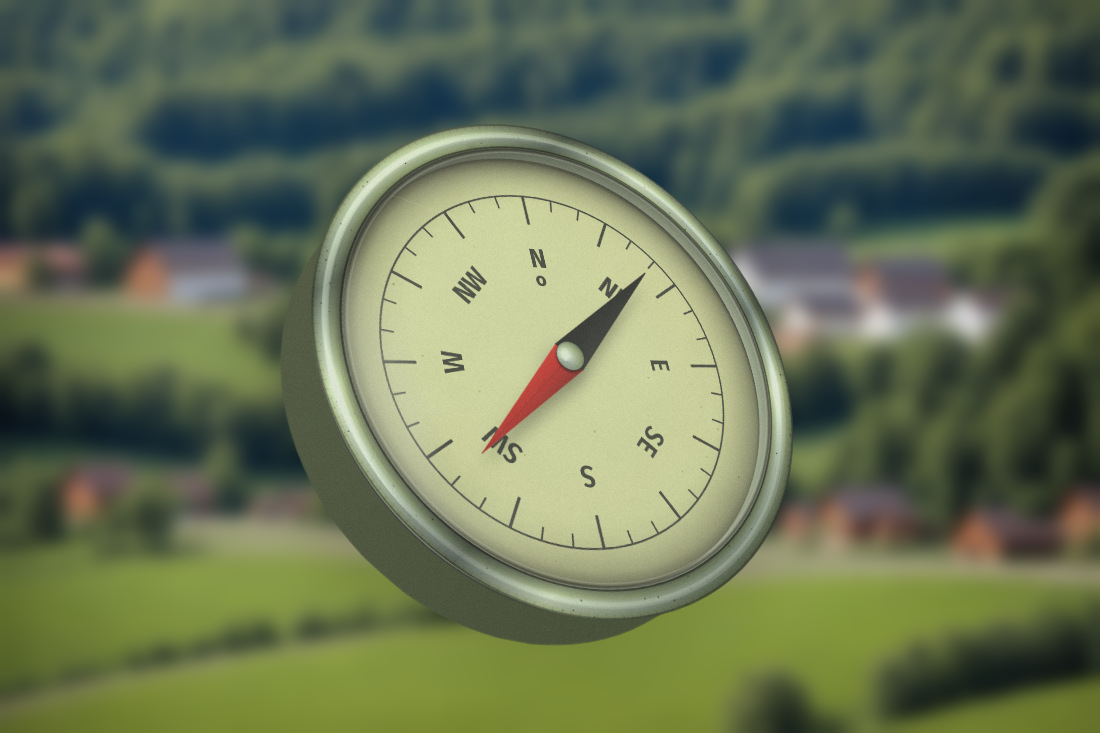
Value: 230 °
